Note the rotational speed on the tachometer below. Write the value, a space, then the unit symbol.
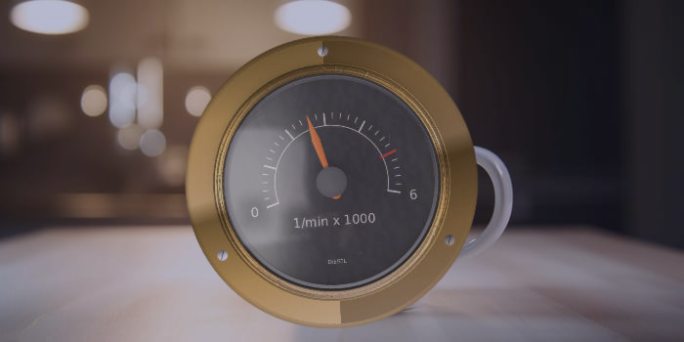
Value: 2600 rpm
